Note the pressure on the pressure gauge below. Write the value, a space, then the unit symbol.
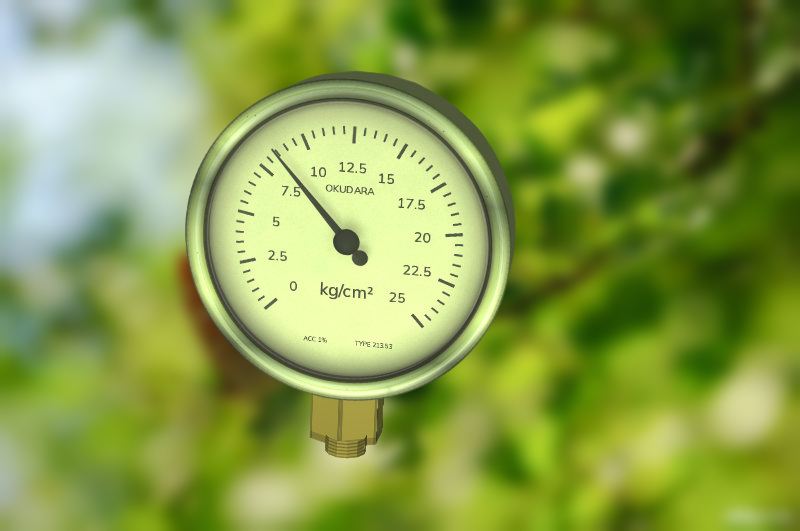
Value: 8.5 kg/cm²
